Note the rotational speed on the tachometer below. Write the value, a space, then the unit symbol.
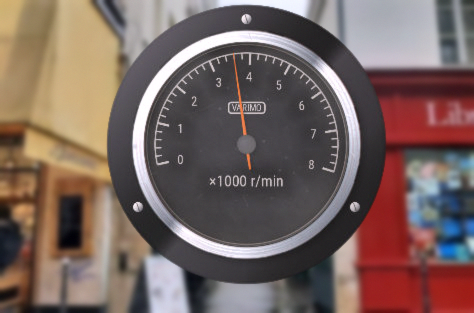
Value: 3600 rpm
